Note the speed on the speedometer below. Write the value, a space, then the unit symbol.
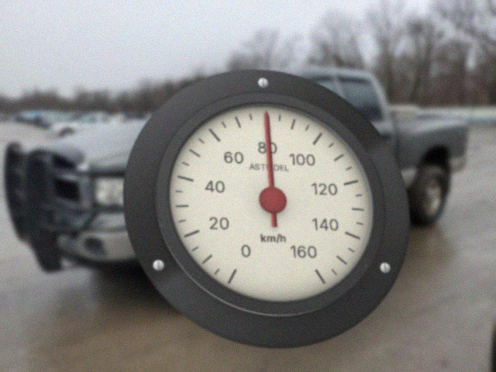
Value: 80 km/h
